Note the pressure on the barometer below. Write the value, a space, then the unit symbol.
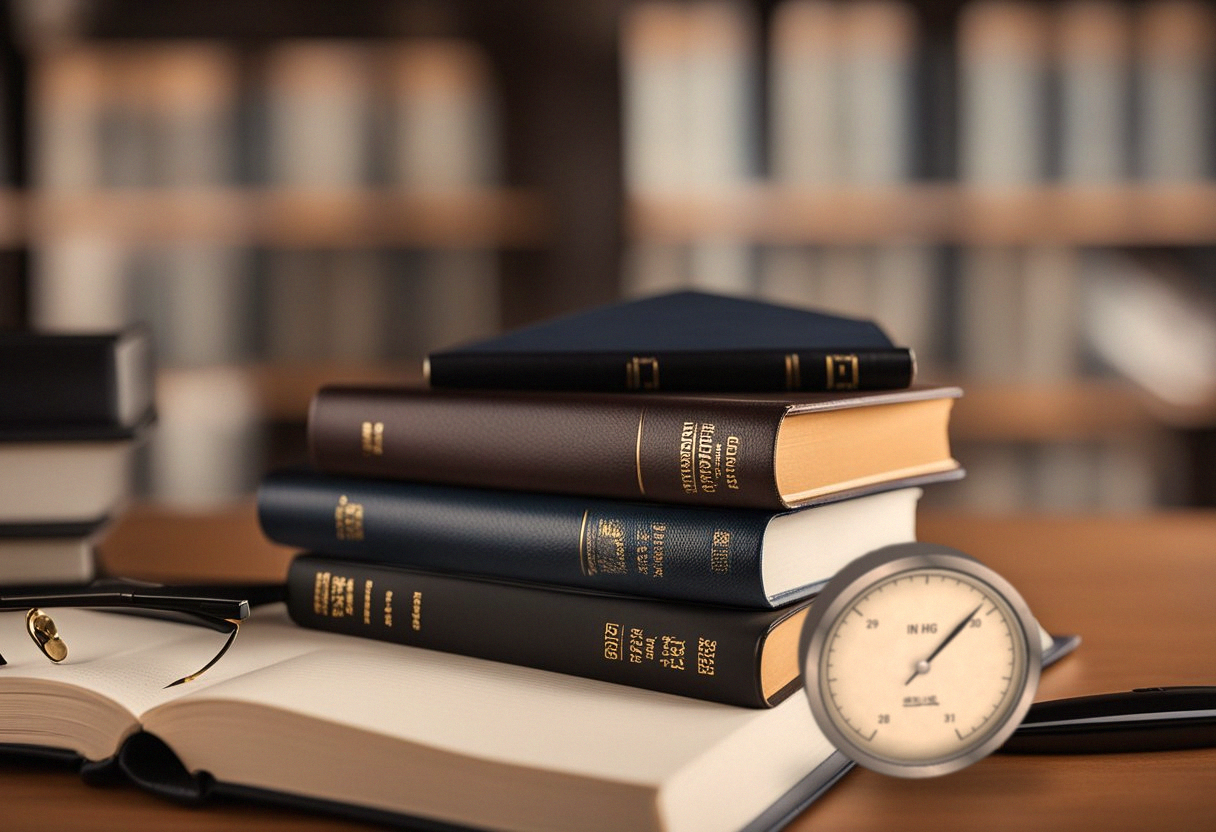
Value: 29.9 inHg
